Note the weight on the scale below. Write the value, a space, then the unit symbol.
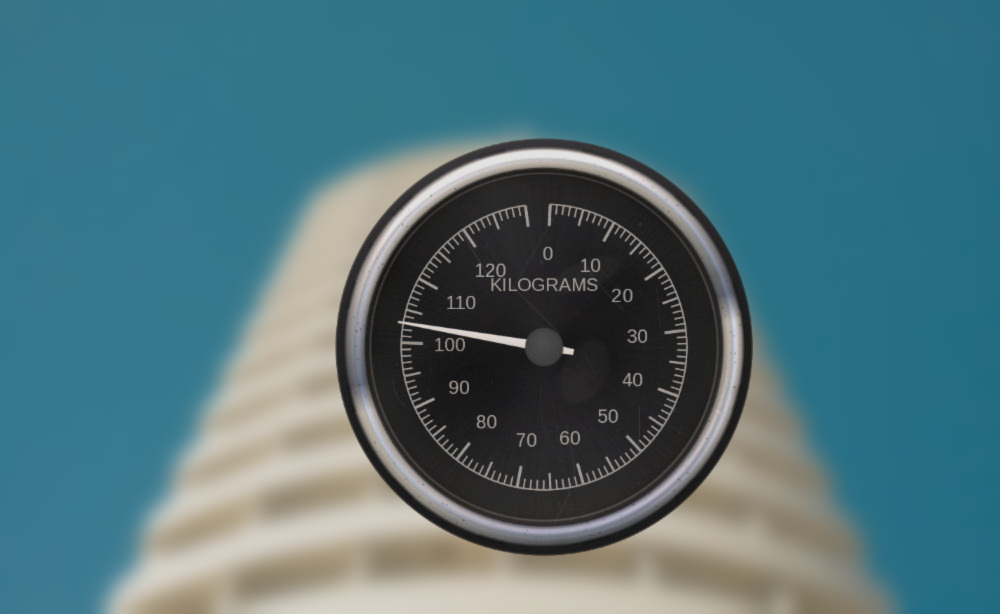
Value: 103 kg
